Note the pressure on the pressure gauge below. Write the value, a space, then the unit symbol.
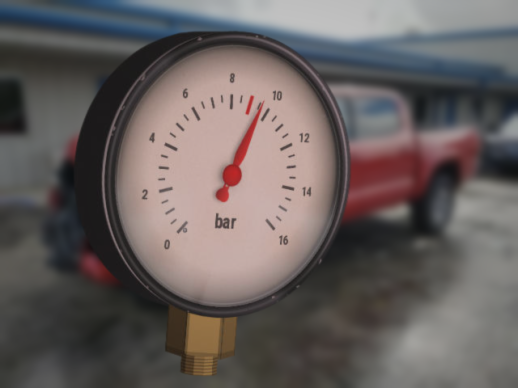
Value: 9.5 bar
